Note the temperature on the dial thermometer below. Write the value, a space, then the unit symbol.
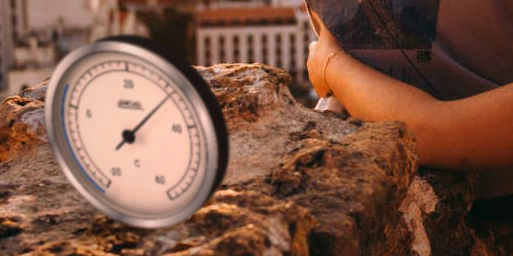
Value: 32 °C
